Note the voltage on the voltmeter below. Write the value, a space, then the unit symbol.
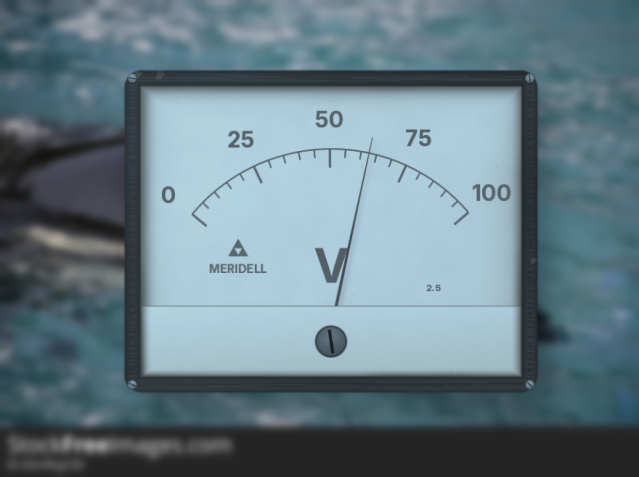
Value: 62.5 V
